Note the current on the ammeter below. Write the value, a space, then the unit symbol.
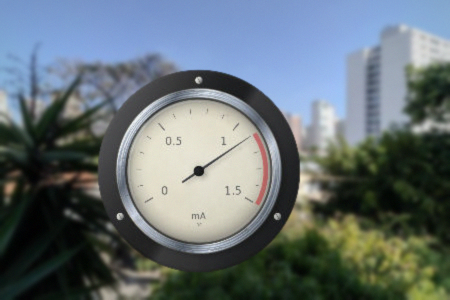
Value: 1.1 mA
